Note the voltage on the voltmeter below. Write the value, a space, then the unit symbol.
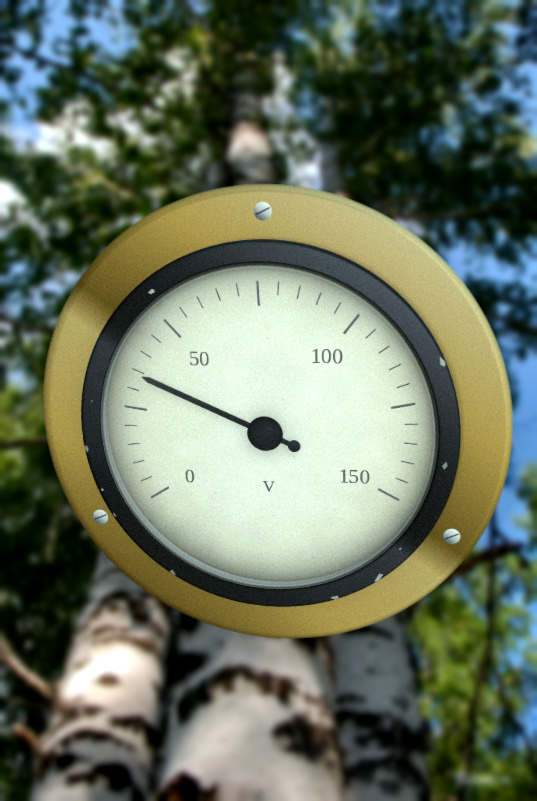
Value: 35 V
